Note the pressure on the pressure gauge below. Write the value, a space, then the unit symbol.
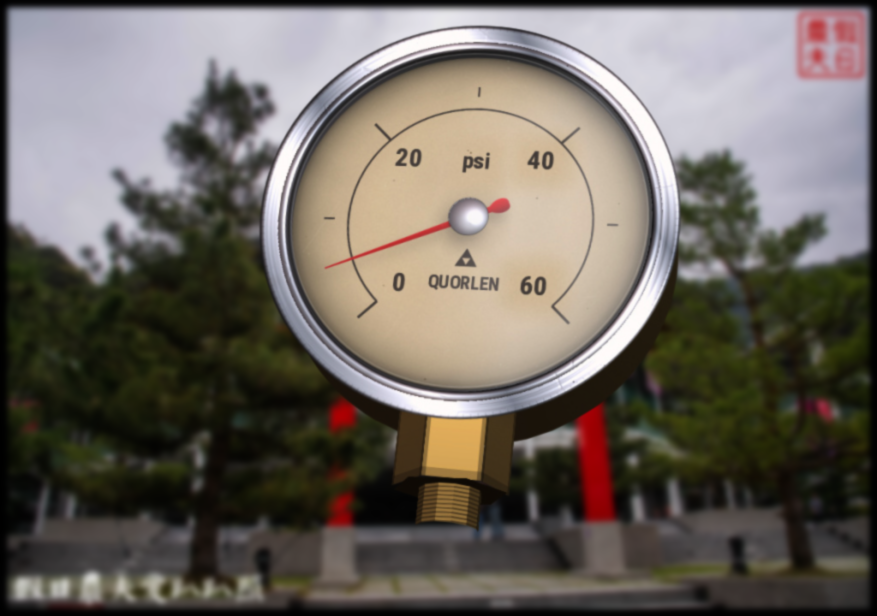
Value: 5 psi
